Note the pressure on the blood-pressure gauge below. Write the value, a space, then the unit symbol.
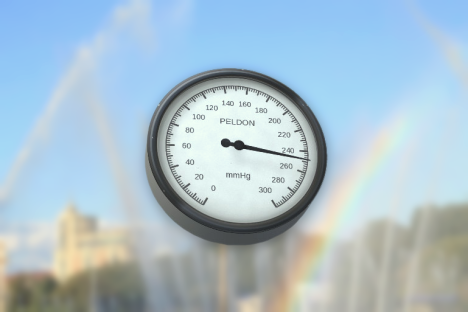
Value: 250 mmHg
